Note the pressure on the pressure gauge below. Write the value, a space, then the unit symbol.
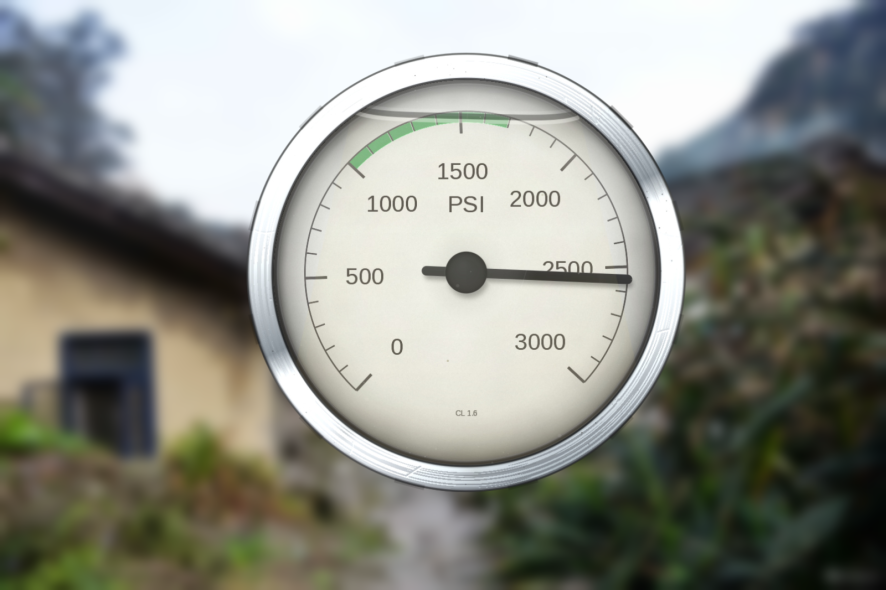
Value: 2550 psi
